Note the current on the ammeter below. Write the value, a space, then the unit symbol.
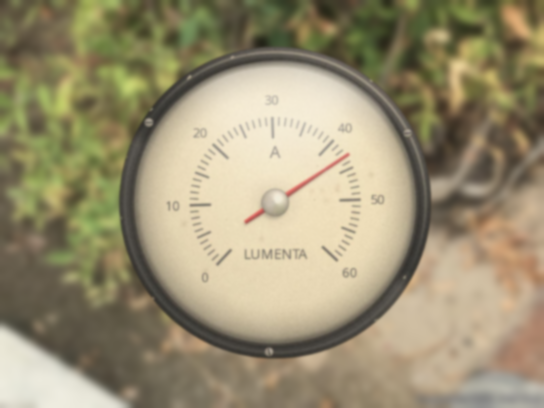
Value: 43 A
